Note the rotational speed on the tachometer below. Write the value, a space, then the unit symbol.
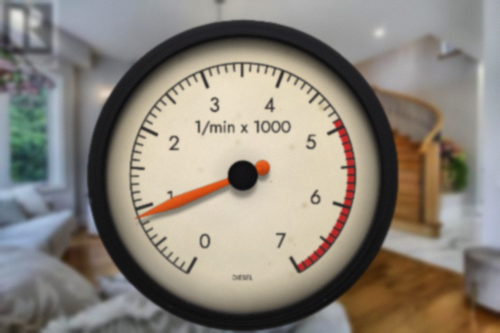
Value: 900 rpm
